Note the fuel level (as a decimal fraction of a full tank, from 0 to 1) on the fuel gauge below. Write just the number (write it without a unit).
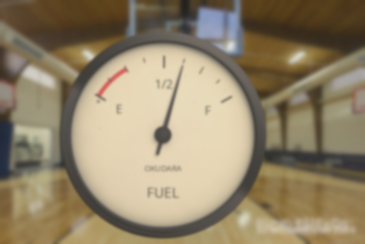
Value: 0.625
